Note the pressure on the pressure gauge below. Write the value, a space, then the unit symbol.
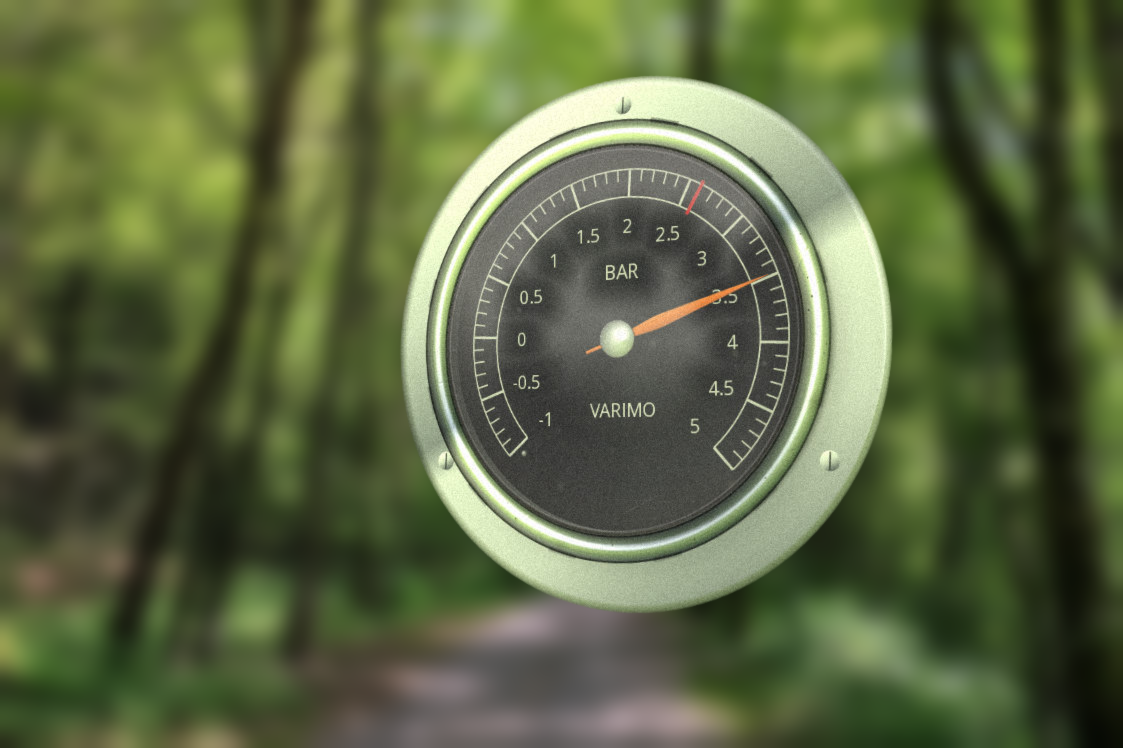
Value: 3.5 bar
